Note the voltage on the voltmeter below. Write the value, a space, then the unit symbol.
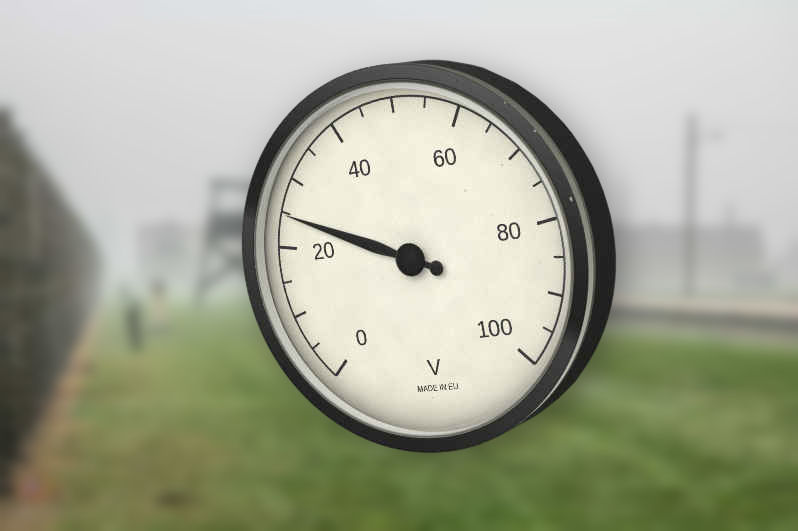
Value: 25 V
